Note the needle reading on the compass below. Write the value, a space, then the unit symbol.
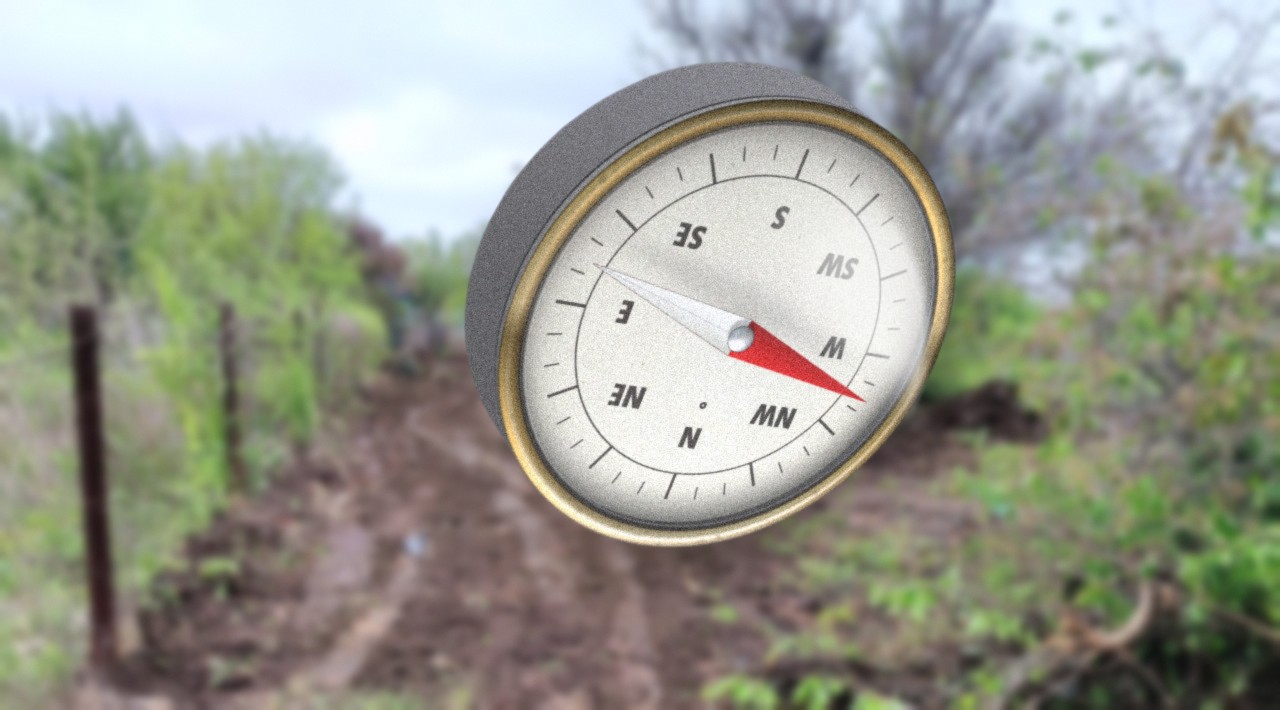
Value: 285 °
